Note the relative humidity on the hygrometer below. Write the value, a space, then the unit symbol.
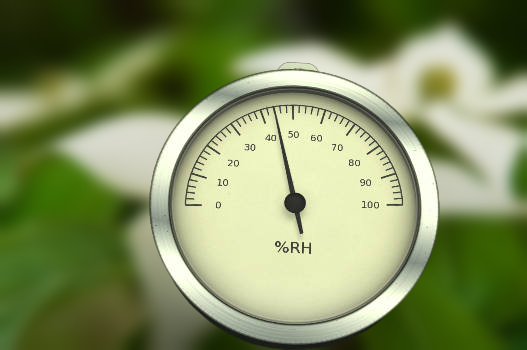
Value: 44 %
